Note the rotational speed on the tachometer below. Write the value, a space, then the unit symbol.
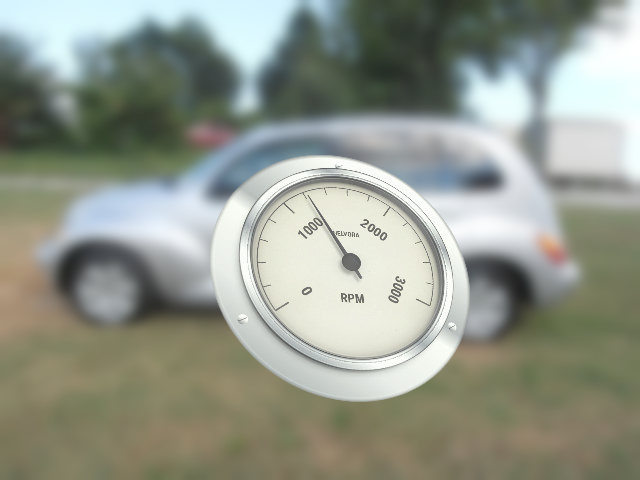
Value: 1200 rpm
